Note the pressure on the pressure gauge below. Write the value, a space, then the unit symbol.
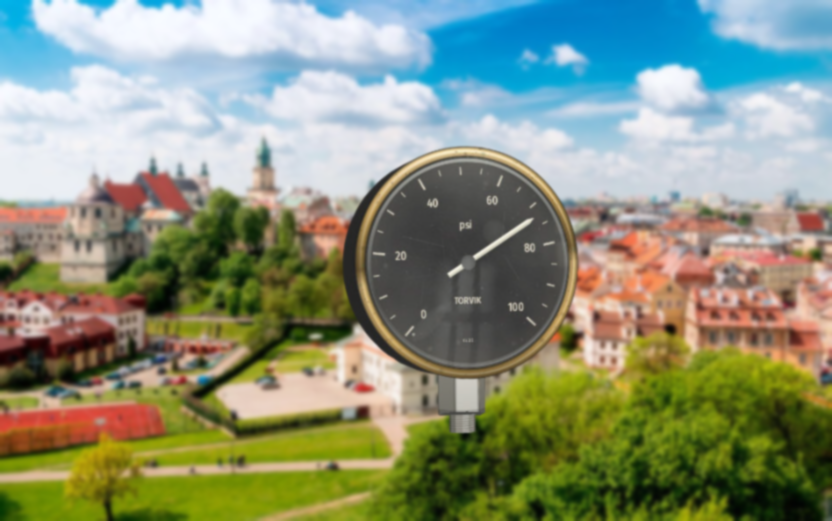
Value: 72.5 psi
